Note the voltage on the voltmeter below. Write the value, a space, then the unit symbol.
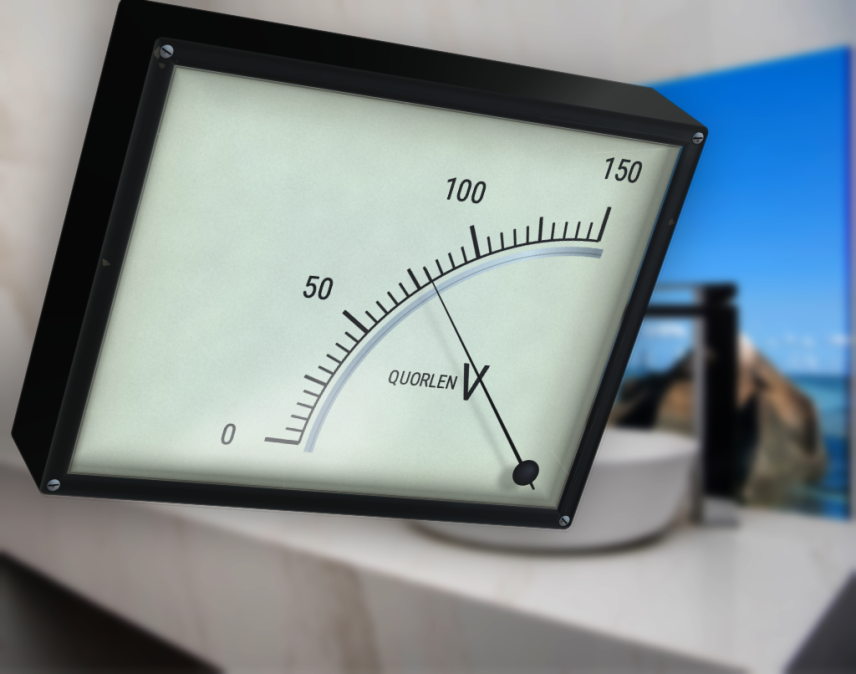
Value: 80 V
